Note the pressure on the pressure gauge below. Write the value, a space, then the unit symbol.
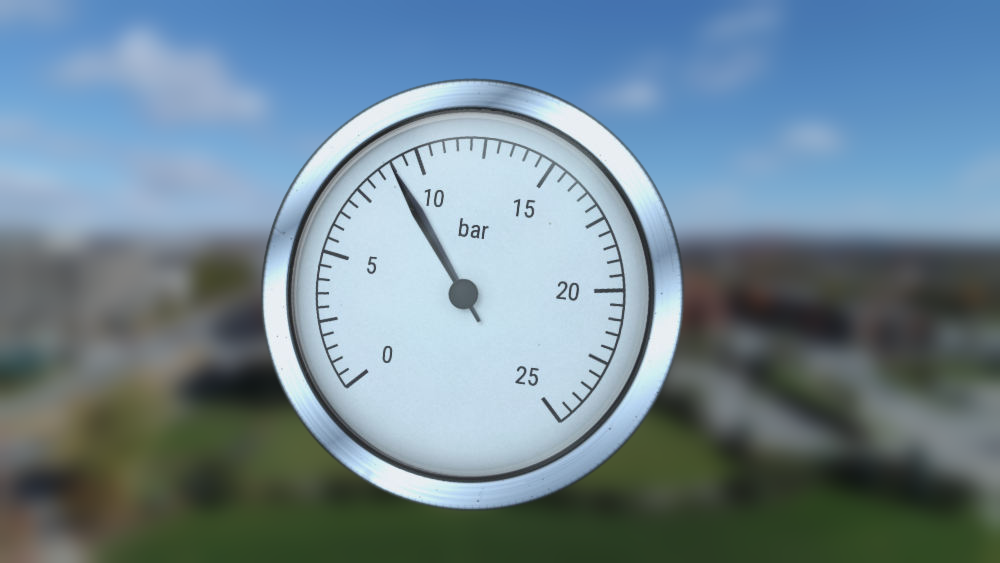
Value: 9 bar
